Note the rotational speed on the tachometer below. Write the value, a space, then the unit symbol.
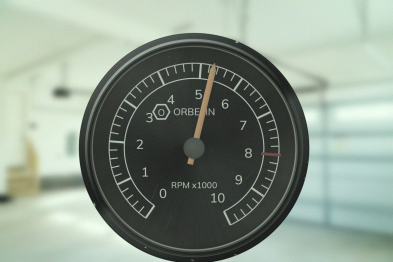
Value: 5300 rpm
